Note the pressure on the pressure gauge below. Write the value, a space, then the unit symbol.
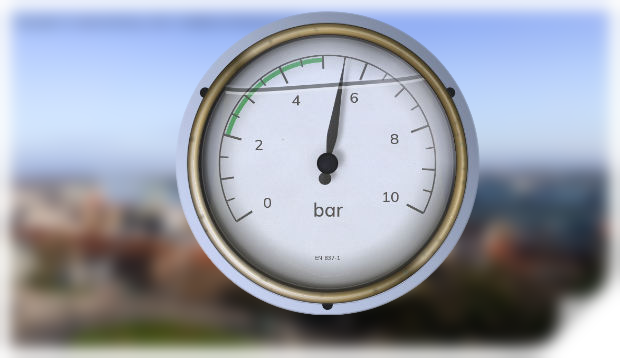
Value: 5.5 bar
